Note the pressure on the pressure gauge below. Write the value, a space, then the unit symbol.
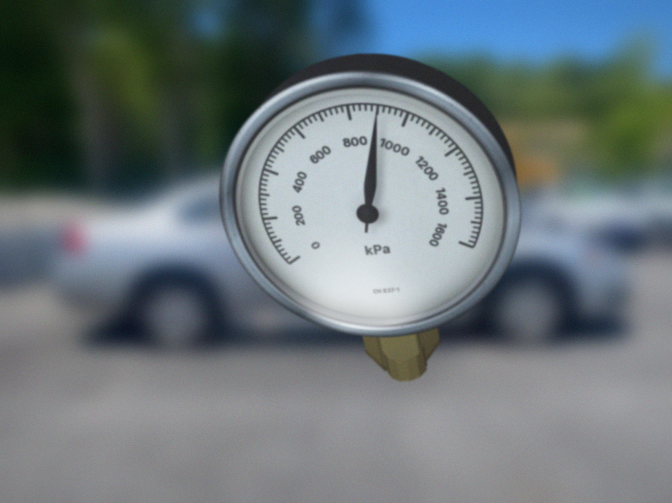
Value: 900 kPa
